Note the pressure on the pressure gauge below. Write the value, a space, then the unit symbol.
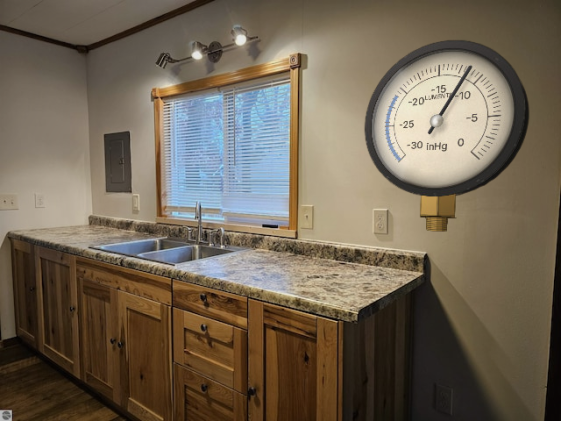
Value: -11.5 inHg
